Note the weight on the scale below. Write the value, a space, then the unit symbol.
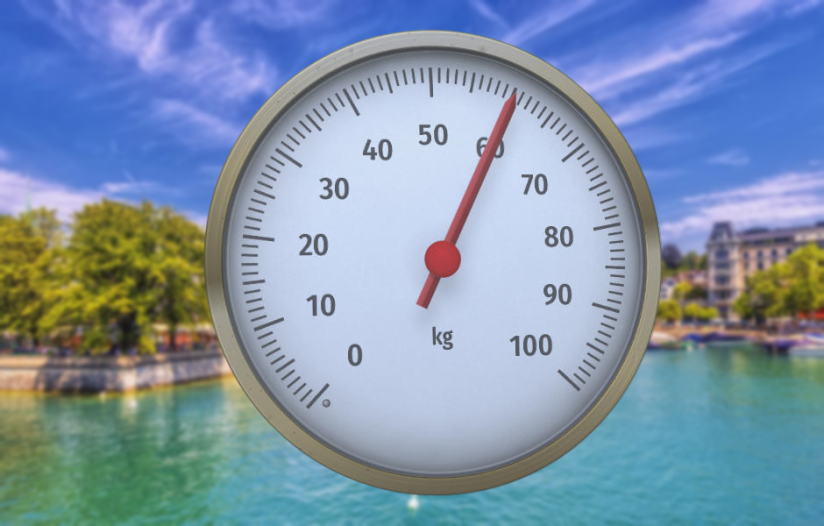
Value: 60 kg
